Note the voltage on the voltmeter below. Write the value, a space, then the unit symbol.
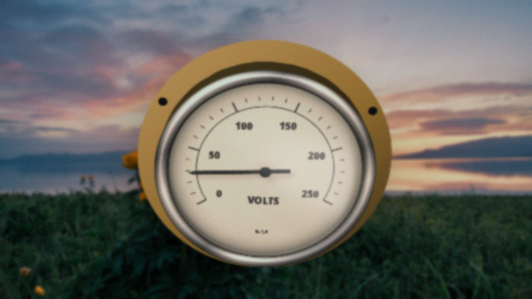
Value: 30 V
